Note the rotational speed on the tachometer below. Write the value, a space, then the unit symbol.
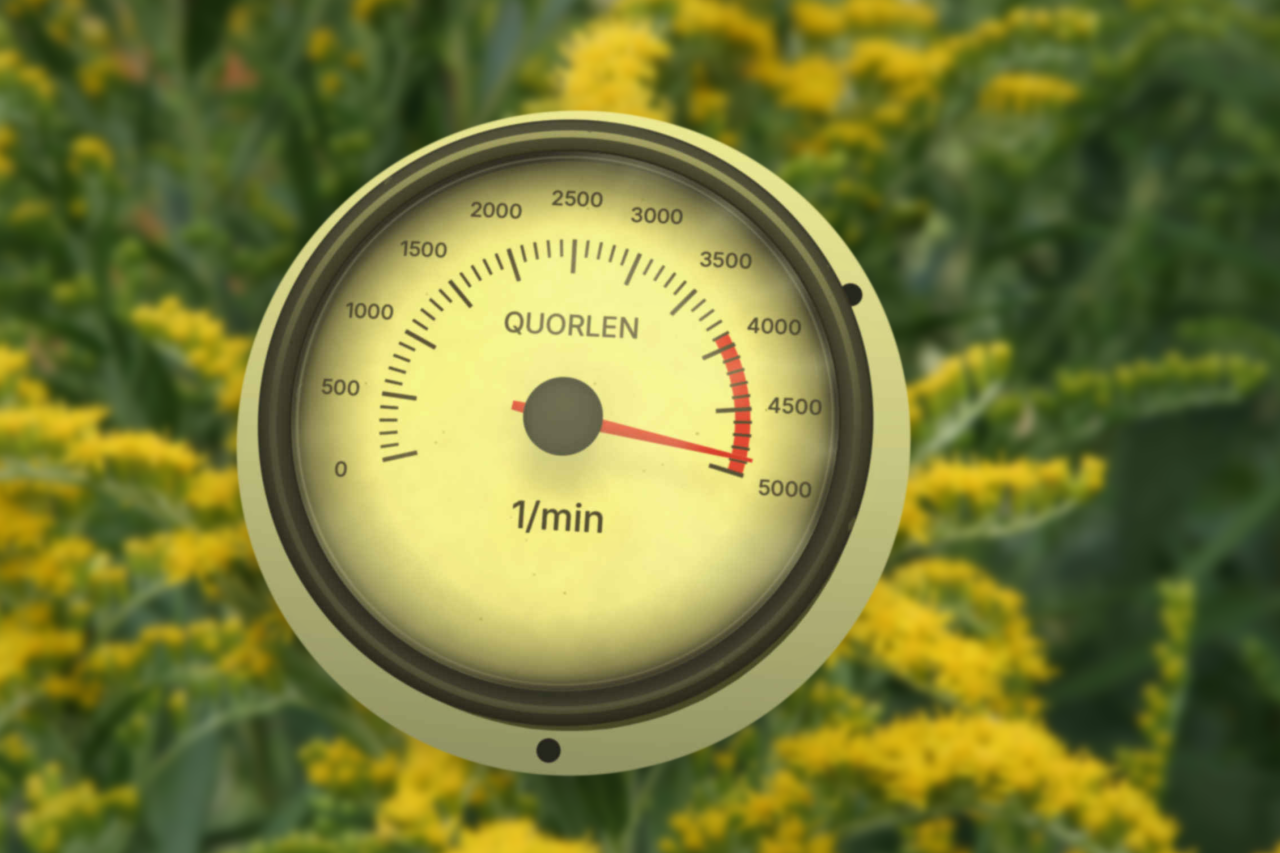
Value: 4900 rpm
